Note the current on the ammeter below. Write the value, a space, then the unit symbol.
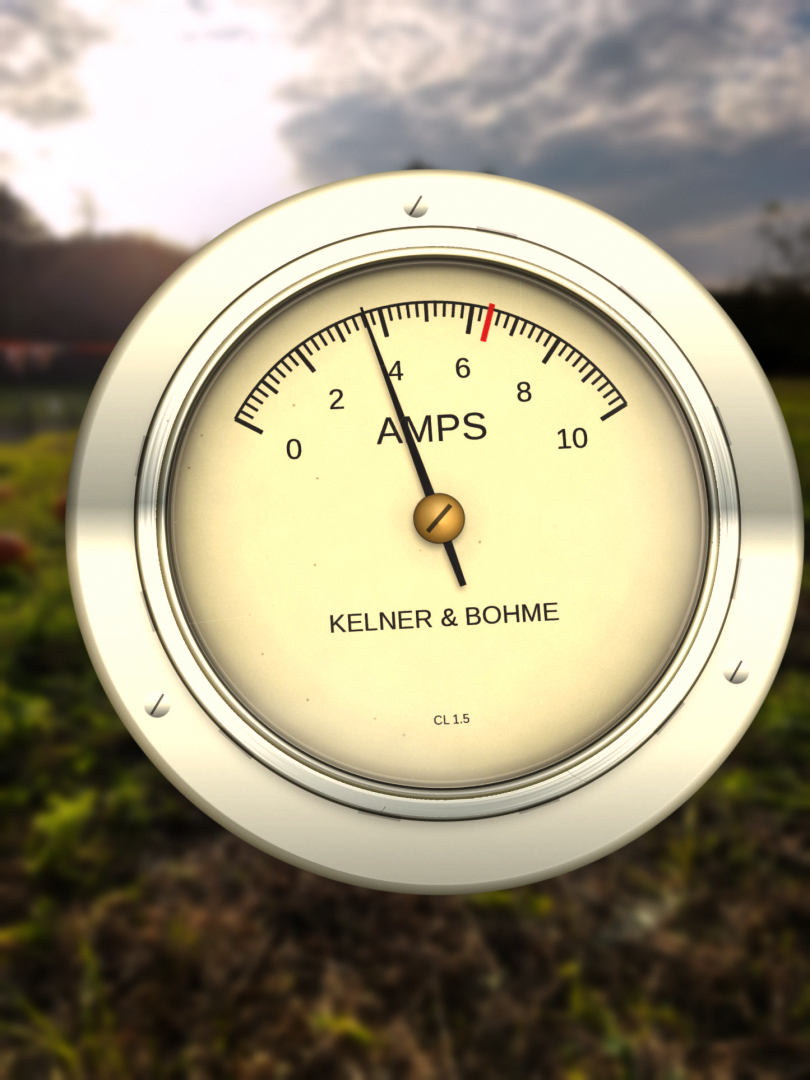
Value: 3.6 A
